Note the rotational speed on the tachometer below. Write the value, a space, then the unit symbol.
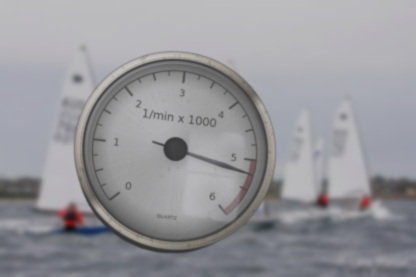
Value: 5250 rpm
